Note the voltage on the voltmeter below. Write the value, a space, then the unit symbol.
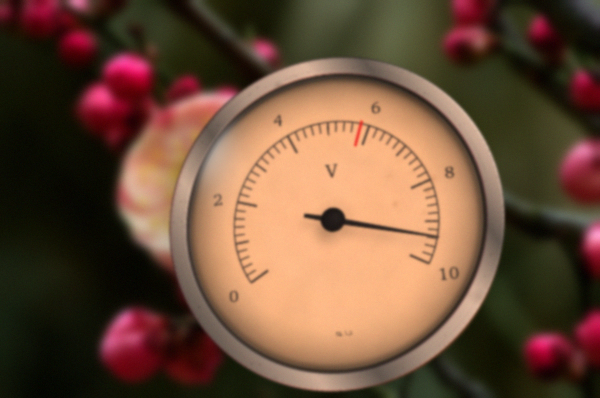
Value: 9.4 V
